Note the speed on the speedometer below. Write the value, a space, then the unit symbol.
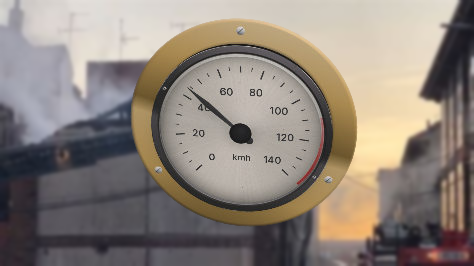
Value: 45 km/h
